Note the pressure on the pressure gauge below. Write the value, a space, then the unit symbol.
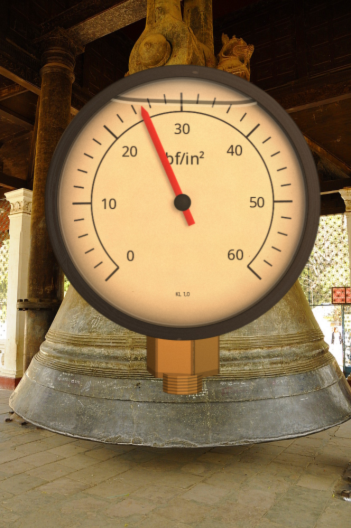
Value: 25 psi
